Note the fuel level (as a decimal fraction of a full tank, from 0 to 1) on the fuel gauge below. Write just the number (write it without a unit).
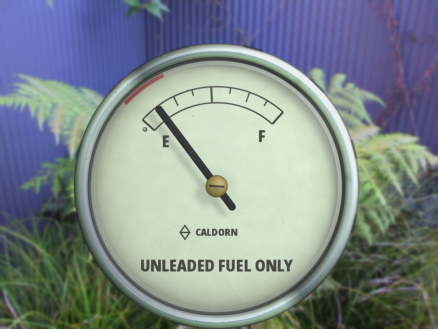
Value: 0.125
